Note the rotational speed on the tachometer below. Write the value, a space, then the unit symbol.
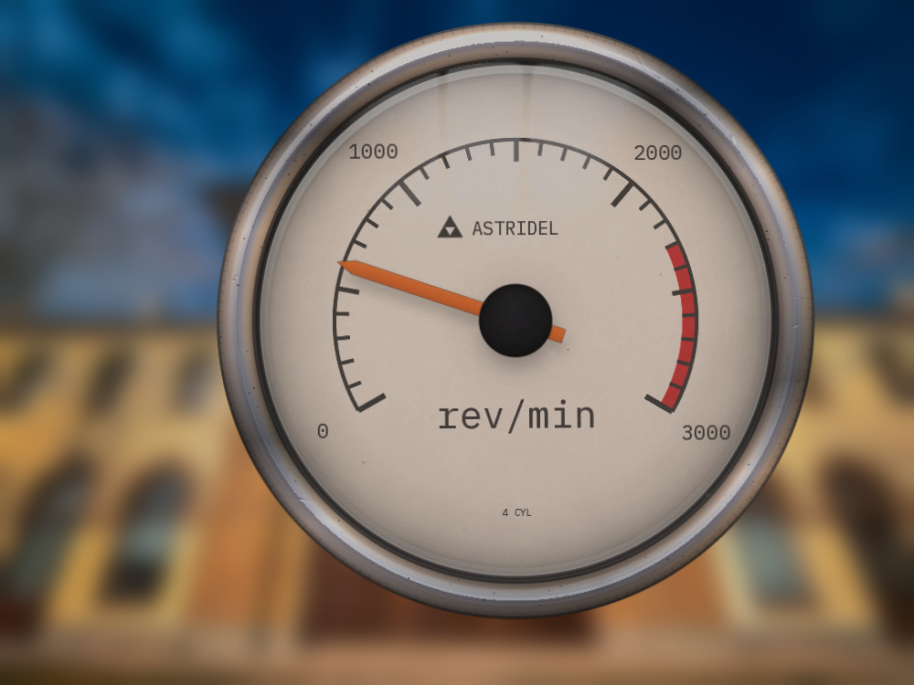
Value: 600 rpm
